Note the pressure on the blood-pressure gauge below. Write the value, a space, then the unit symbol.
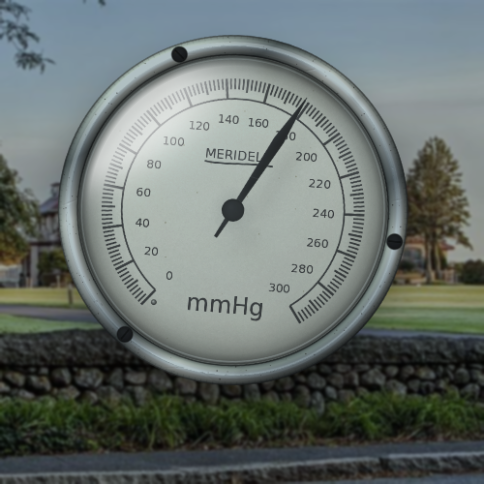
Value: 178 mmHg
